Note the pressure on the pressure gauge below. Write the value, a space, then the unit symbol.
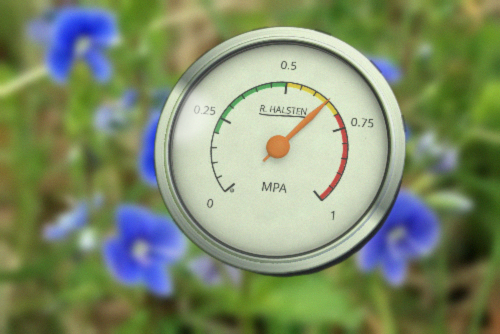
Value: 0.65 MPa
